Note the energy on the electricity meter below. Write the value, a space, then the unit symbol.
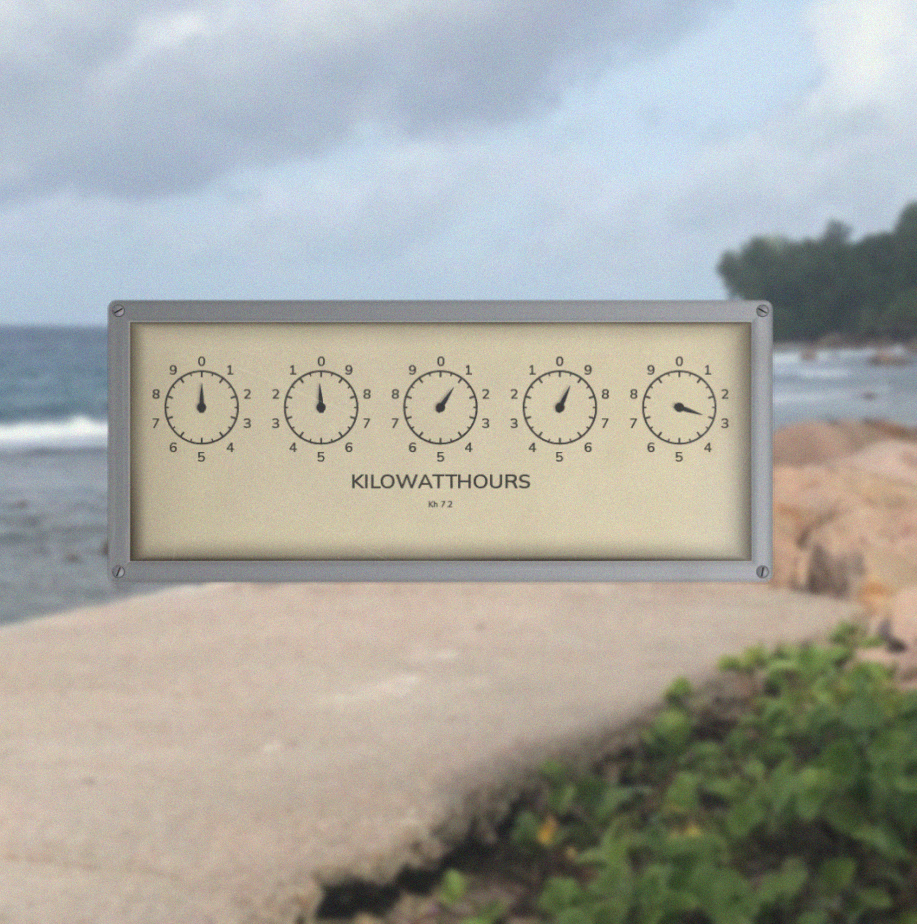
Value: 93 kWh
